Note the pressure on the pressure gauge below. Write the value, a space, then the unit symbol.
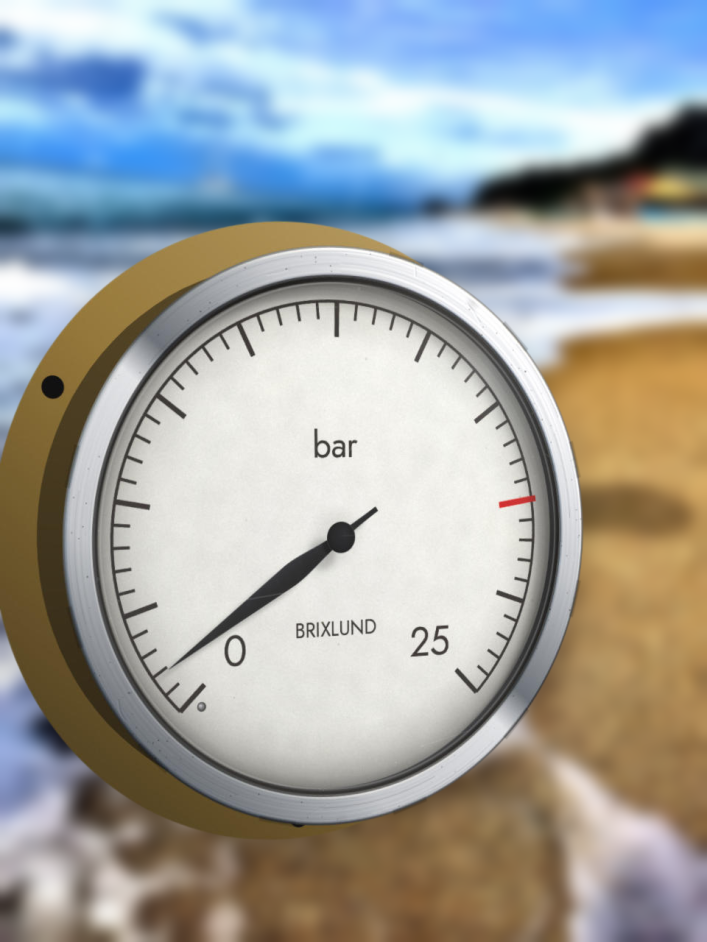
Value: 1 bar
